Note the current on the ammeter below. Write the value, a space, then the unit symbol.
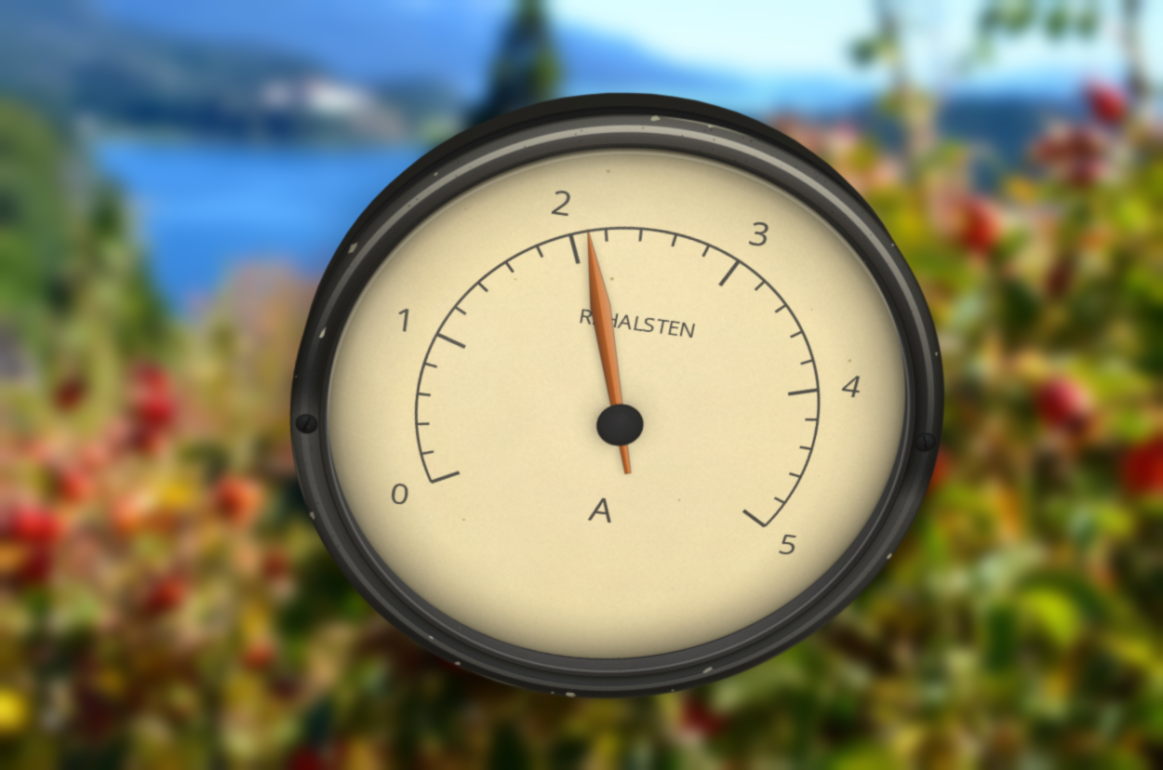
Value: 2.1 A
